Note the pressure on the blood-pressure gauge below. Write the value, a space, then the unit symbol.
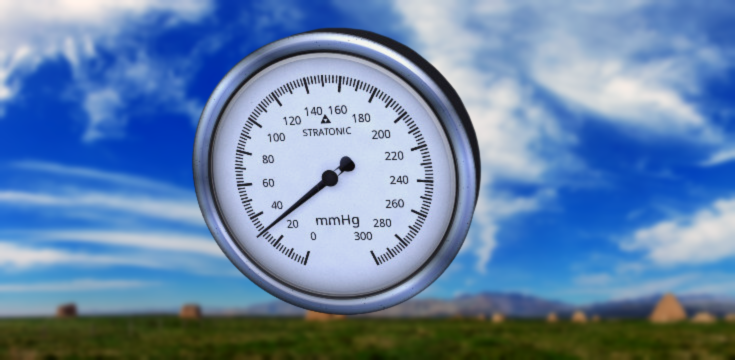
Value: 30 mmHg
